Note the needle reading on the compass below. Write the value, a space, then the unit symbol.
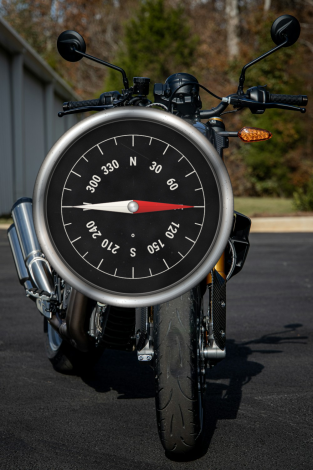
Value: 90 °
